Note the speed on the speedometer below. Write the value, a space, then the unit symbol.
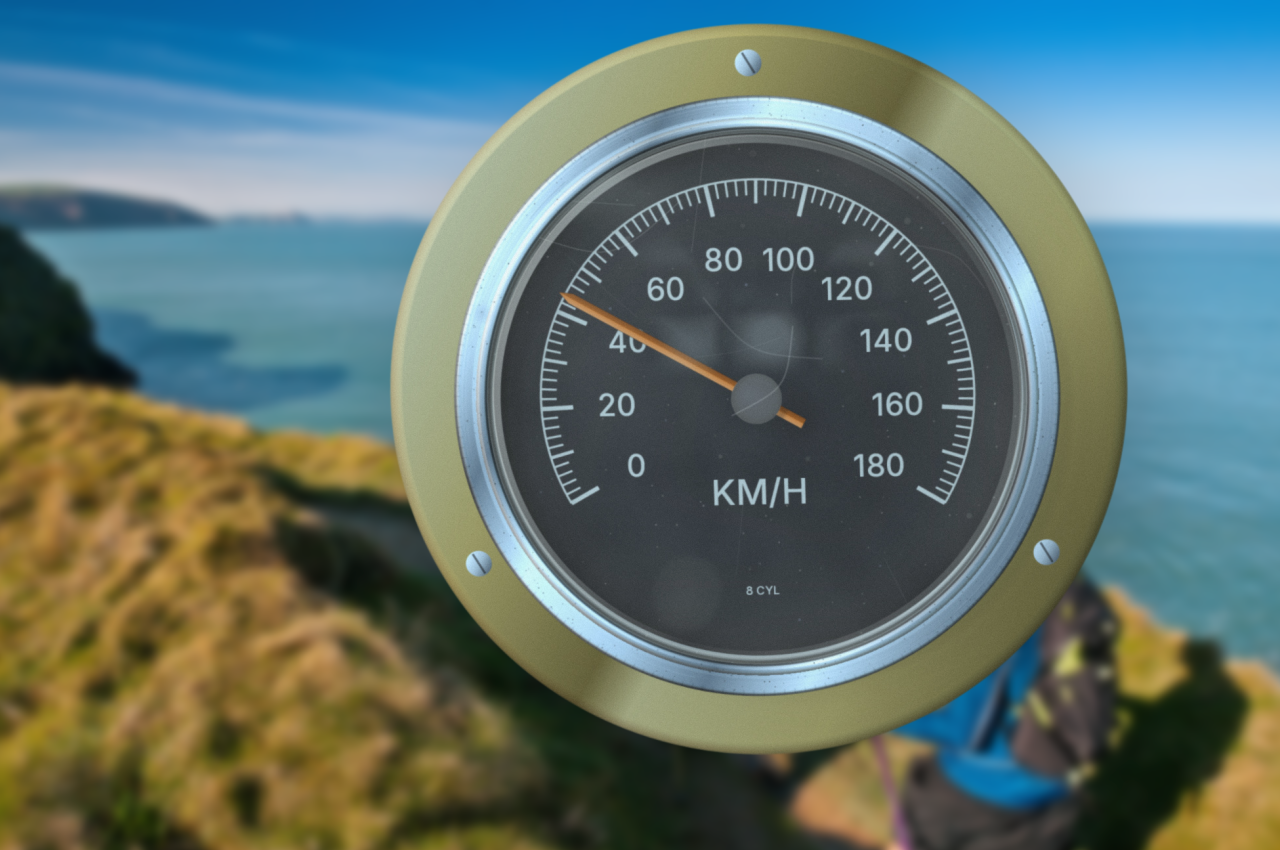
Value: 44 km/h
